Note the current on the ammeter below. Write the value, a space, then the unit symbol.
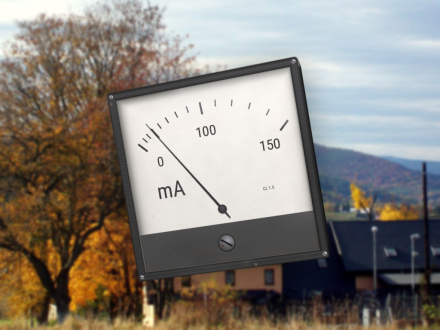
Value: 50 mA
